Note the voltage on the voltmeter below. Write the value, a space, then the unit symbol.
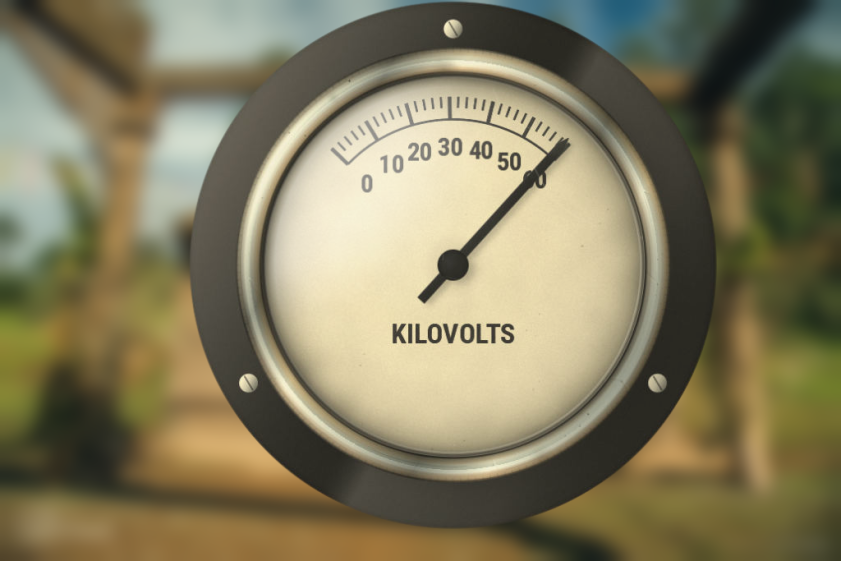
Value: 59 kV
